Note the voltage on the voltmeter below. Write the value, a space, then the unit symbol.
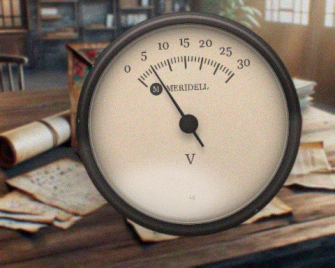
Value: 5 V
